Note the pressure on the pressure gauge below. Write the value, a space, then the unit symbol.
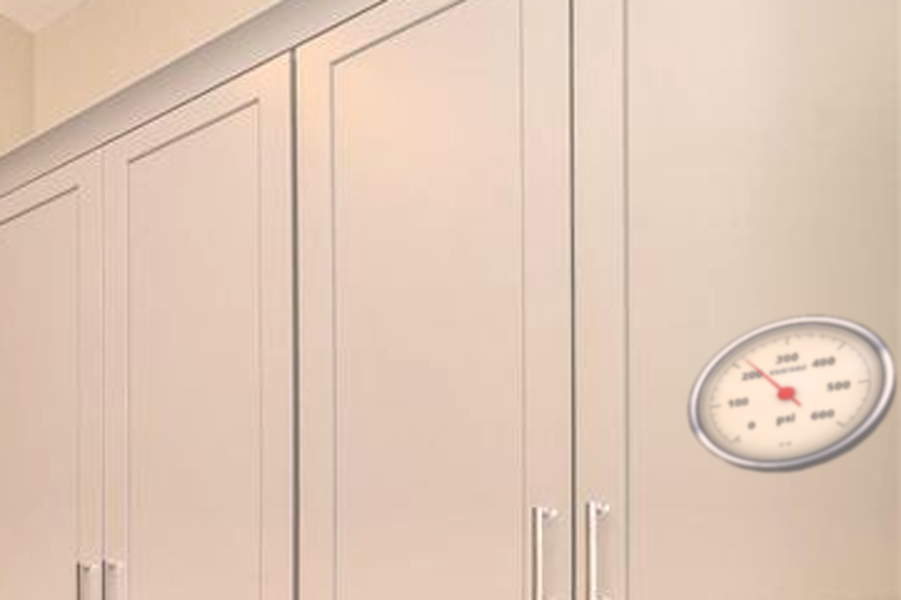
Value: 220 psi
